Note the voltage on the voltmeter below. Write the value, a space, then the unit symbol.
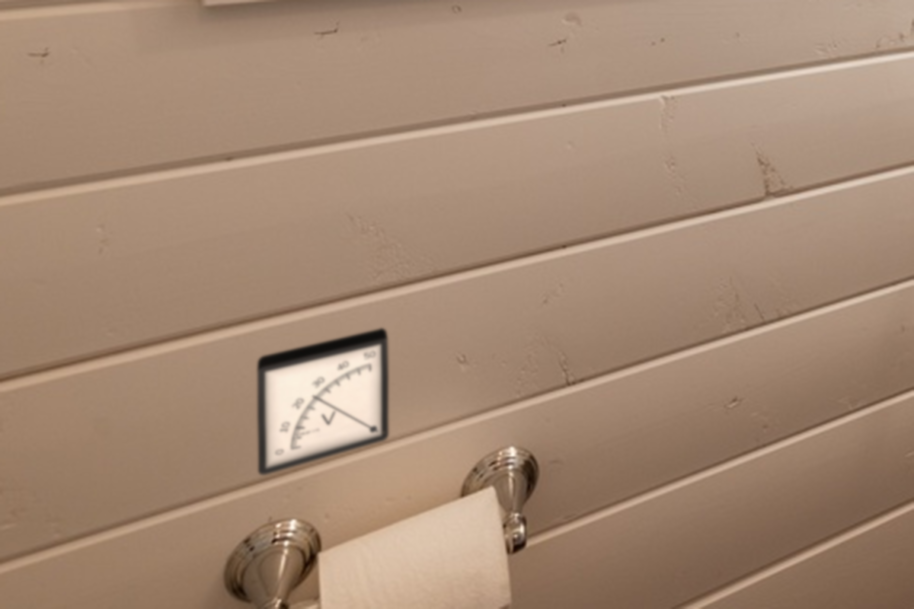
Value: 25 V
